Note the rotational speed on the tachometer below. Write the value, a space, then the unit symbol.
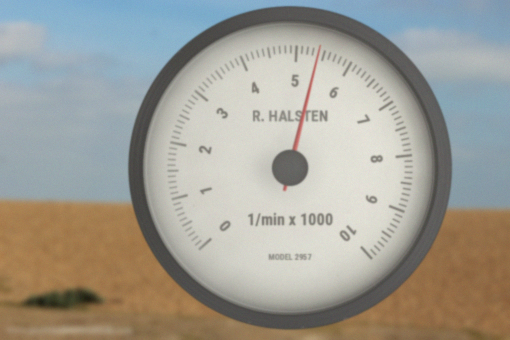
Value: 5400 rpm
